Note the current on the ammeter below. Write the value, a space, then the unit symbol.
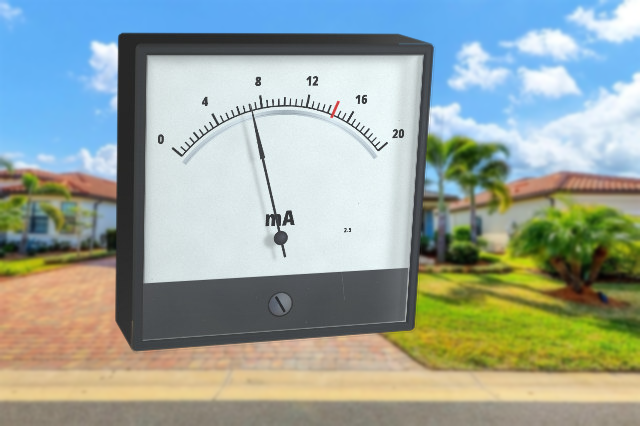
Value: 7 mA
